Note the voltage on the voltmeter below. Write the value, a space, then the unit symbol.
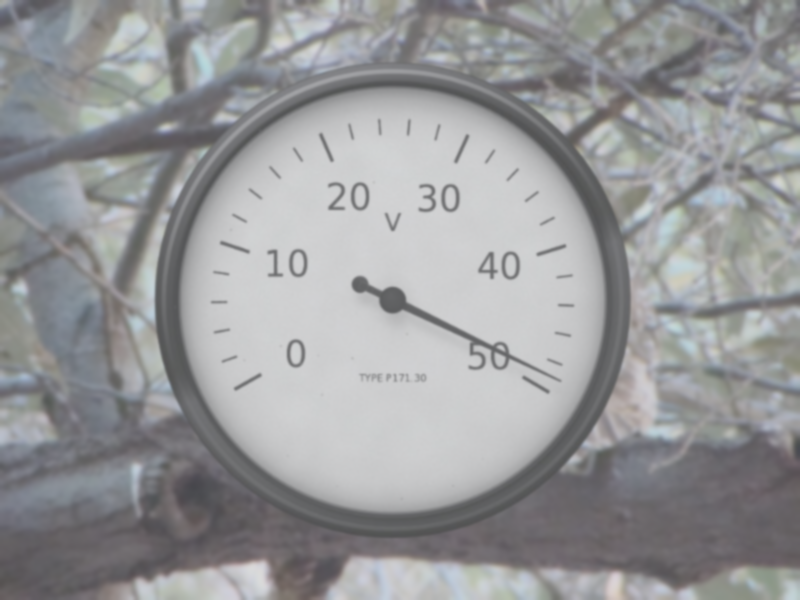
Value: 49 V
